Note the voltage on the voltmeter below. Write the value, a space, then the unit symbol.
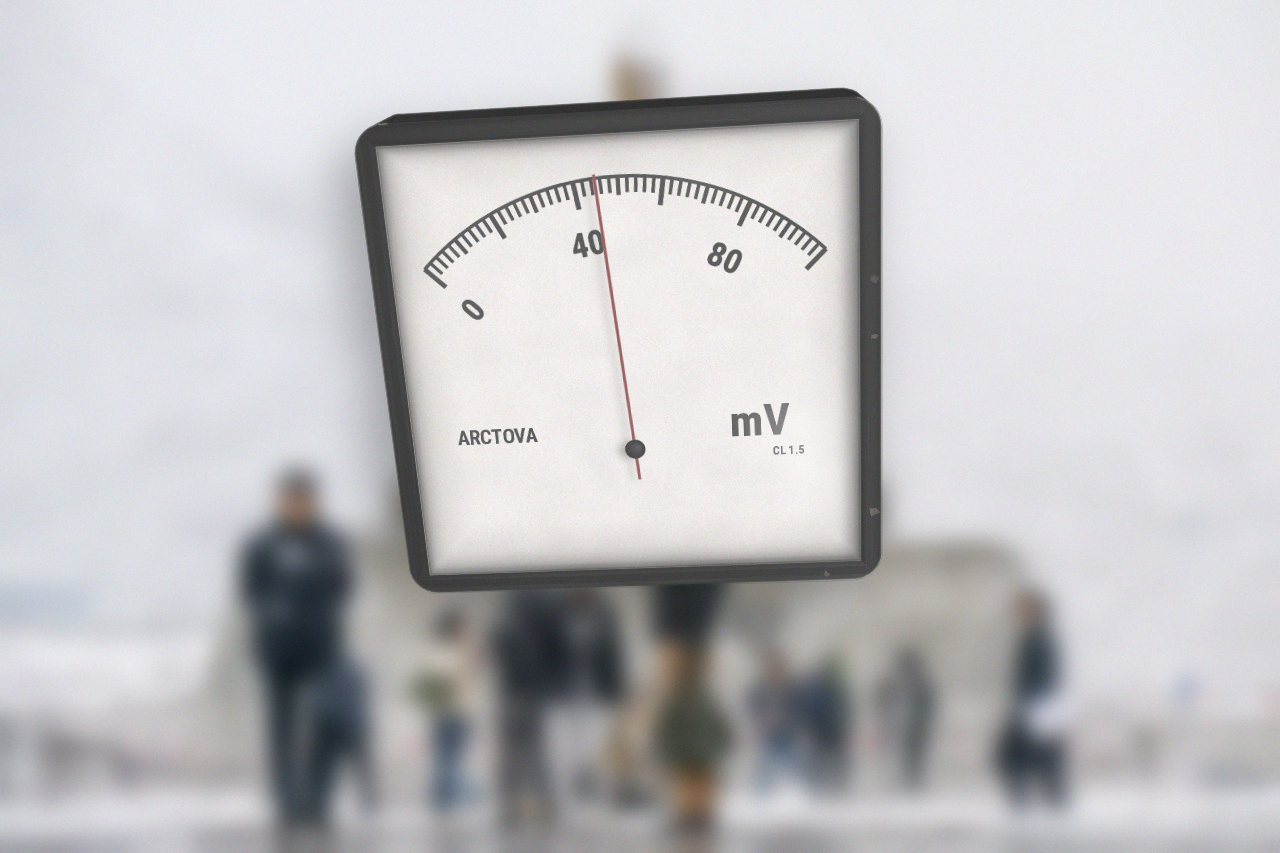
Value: 45 mV
